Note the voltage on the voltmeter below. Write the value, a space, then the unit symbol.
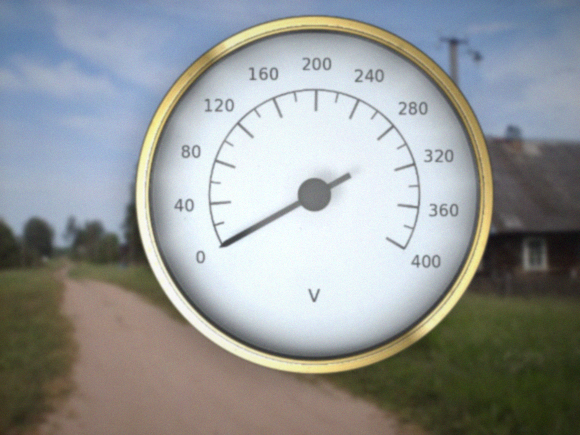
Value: 0 V
